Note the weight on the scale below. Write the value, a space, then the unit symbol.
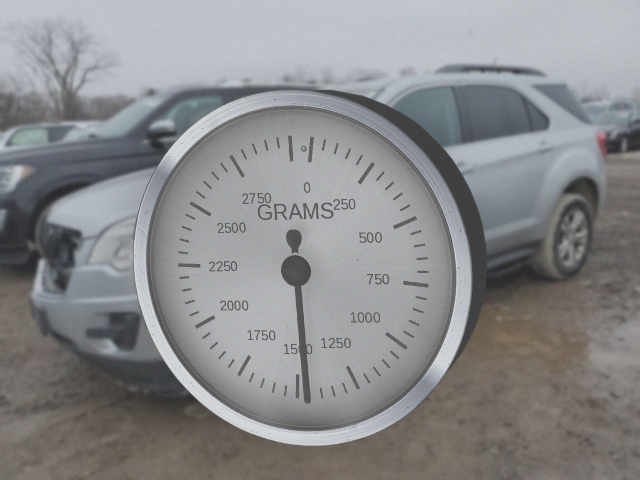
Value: 1450 g
